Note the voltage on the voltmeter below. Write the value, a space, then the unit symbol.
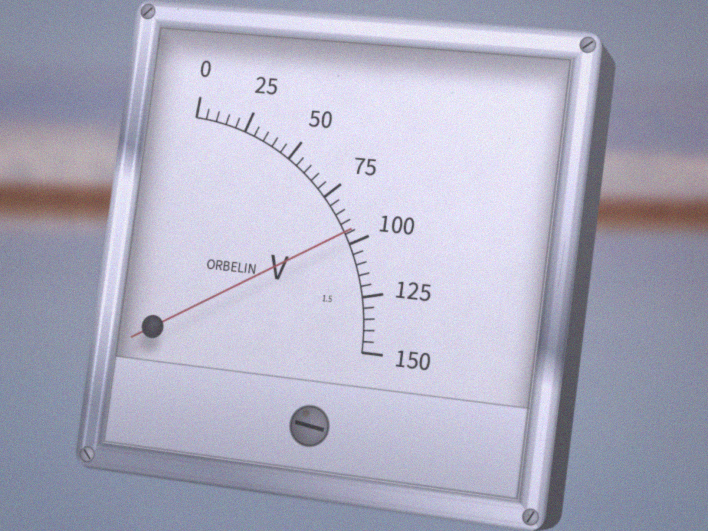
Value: 95 V
